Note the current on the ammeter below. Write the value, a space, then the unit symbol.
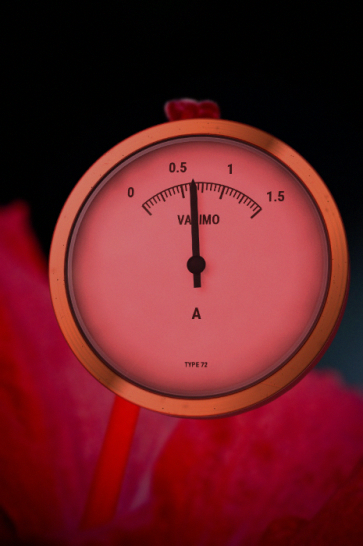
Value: 0.65 A
